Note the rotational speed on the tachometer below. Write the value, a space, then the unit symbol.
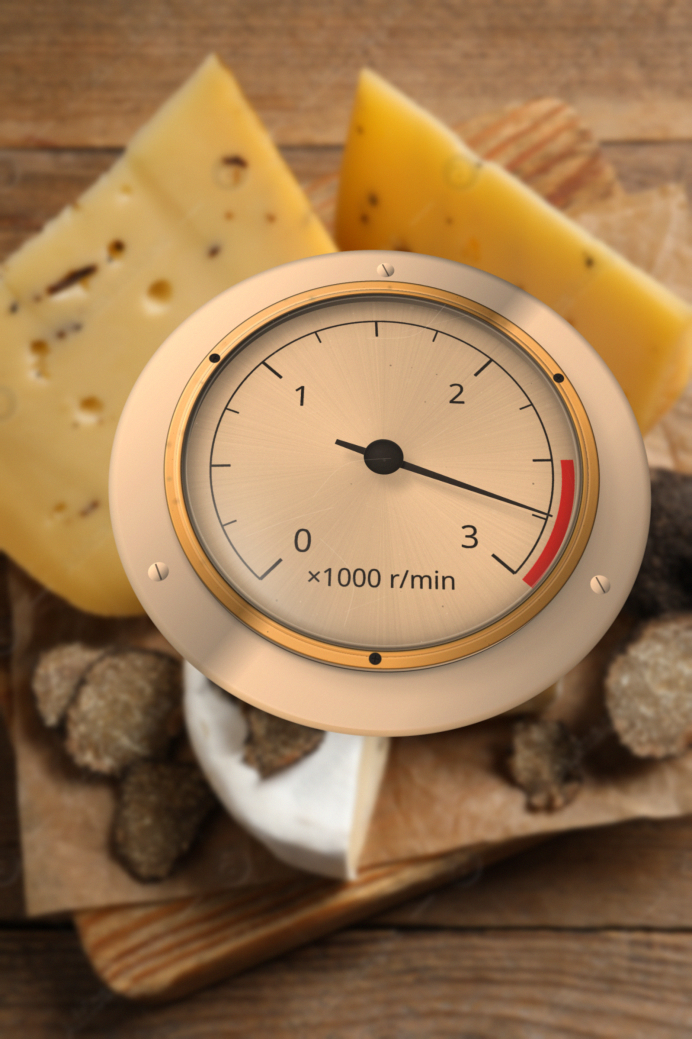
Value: 2750 rpm
